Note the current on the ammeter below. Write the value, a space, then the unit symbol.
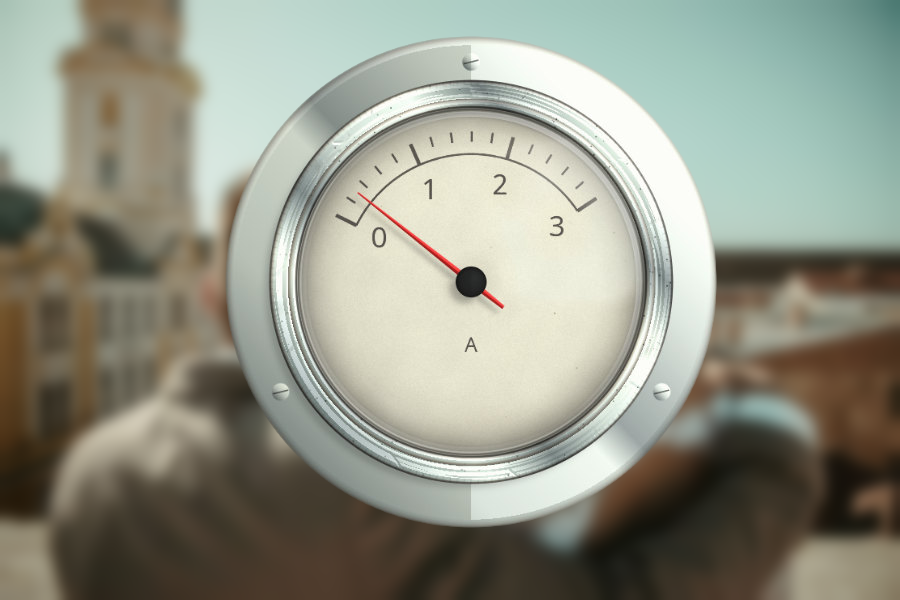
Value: 0.3 A
